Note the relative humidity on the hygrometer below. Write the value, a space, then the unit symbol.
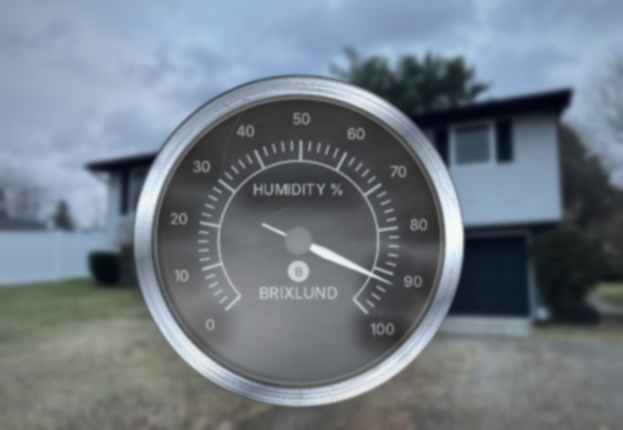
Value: 92 %
